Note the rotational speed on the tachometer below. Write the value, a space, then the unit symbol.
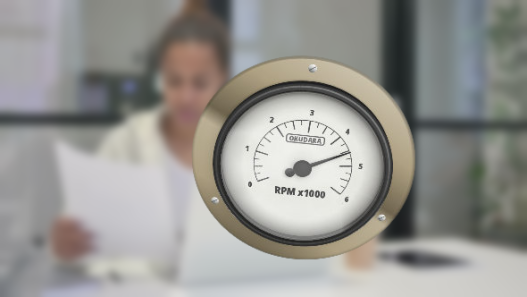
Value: 4500 rpm
